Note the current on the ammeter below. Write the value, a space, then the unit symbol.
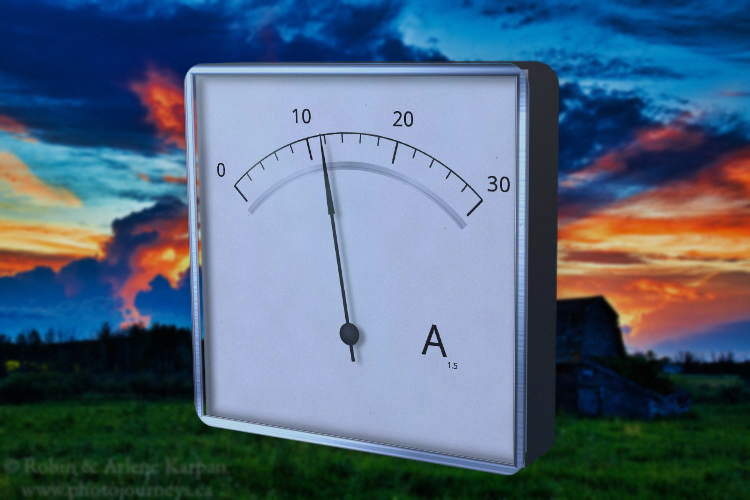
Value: 12 A
